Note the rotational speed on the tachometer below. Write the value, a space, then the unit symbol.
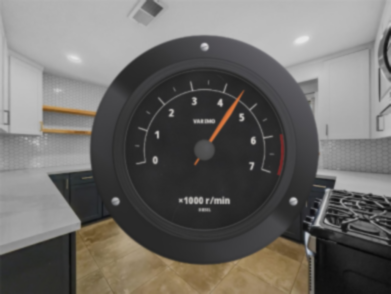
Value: 4500 rpm
